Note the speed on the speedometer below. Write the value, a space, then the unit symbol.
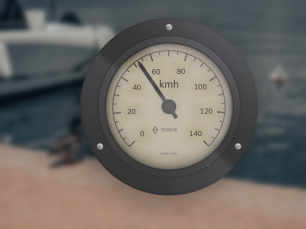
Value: 52.5 km/h
